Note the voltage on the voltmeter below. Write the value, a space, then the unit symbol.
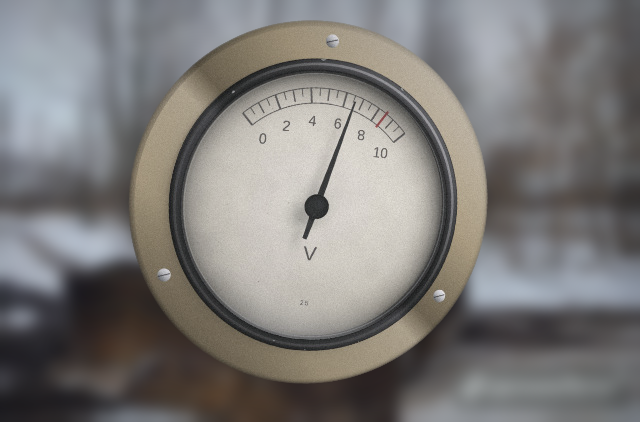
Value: 6.5 V
